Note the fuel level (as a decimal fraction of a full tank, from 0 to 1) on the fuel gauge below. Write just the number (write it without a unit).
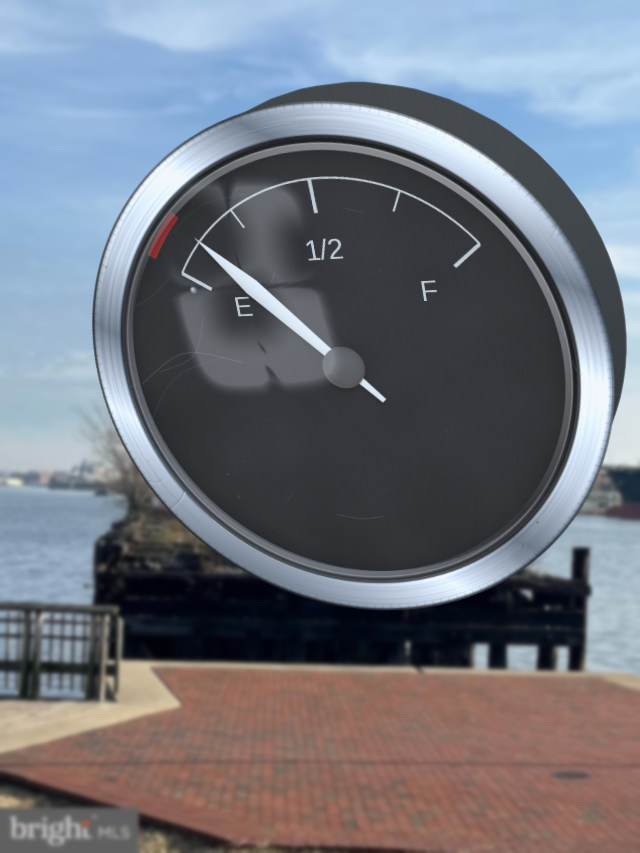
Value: 0.125
